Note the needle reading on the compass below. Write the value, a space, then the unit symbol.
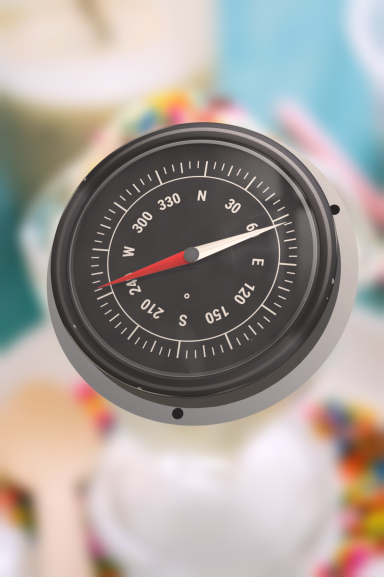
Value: 245 °
